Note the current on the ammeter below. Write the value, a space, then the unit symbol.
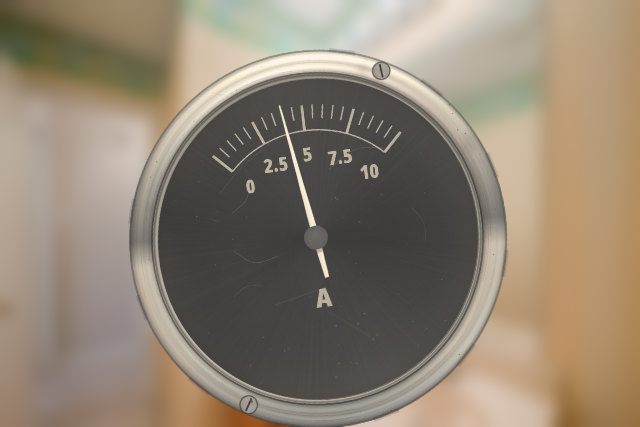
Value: 4 A
